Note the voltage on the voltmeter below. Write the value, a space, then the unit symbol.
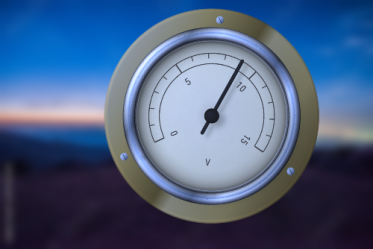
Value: 9 V
